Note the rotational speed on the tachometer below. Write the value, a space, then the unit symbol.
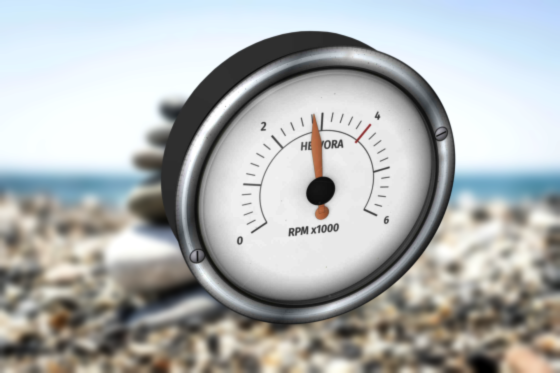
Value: 2800 rpm
